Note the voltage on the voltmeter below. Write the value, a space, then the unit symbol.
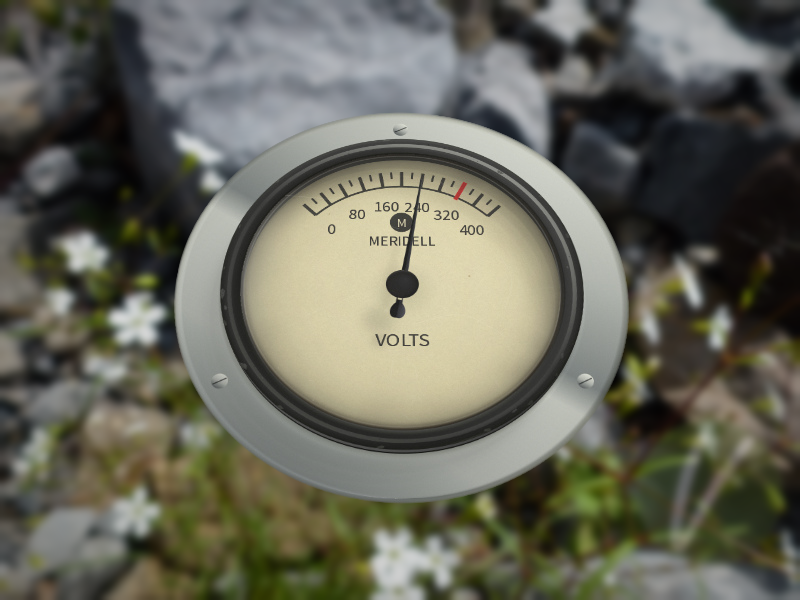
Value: 240 V
